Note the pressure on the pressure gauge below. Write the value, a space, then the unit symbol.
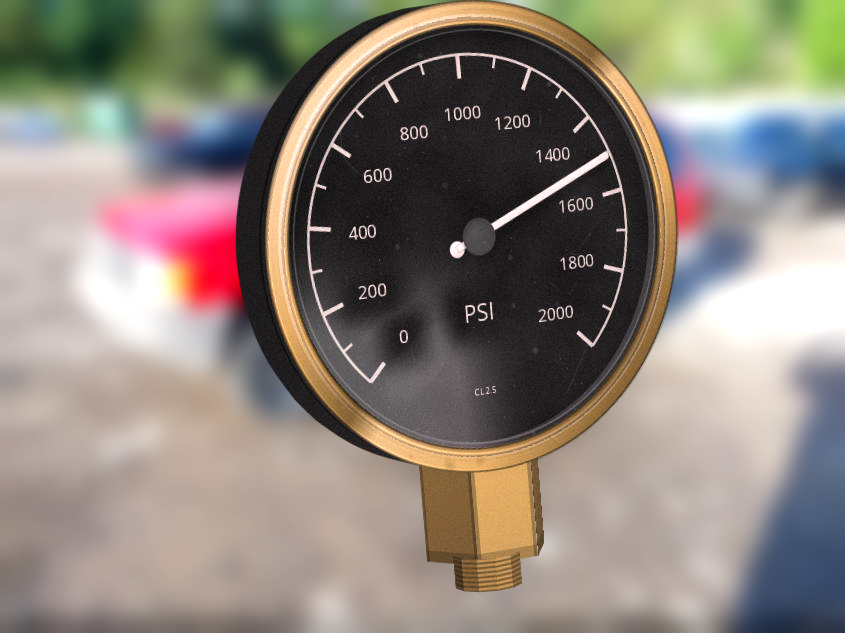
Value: 1500 psi
